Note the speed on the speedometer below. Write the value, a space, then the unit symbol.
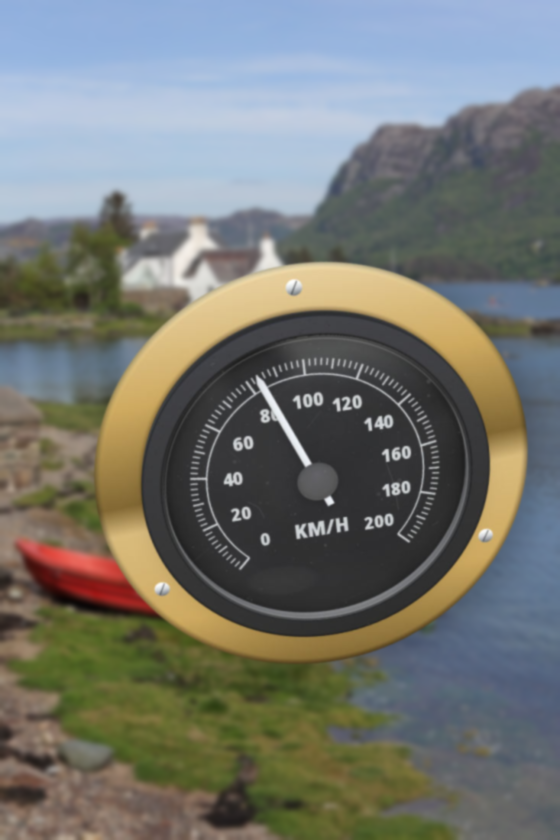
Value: 84 km/h
